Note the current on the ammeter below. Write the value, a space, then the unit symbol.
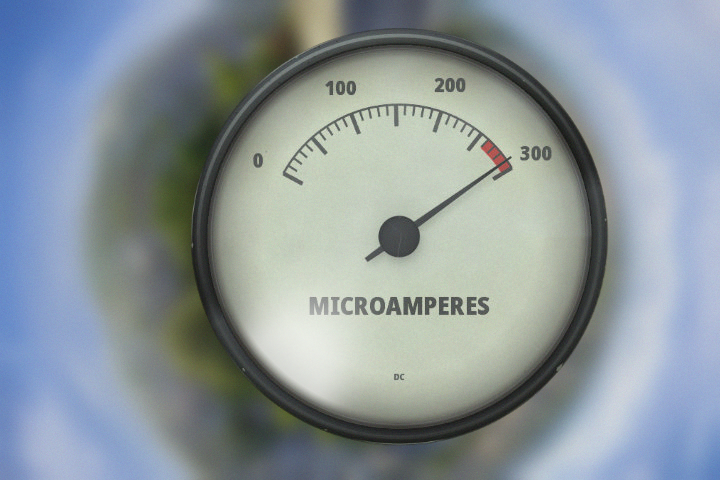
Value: 290 µA
